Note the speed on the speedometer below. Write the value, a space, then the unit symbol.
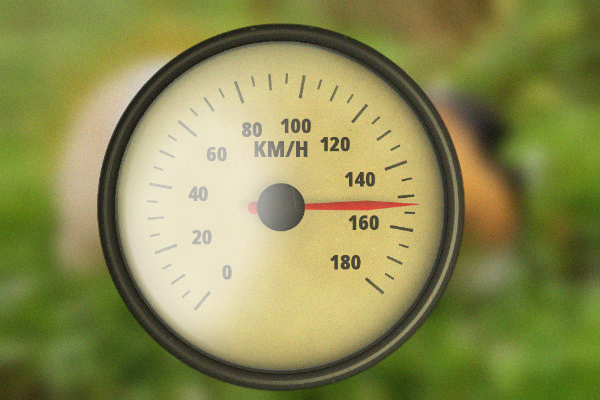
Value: 152.5 km/h
